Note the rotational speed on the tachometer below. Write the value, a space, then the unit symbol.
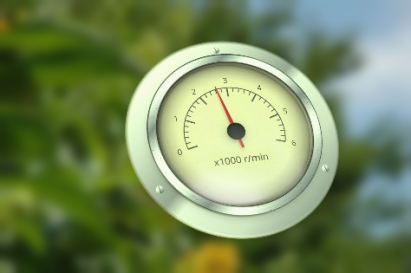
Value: 2600 rpm
